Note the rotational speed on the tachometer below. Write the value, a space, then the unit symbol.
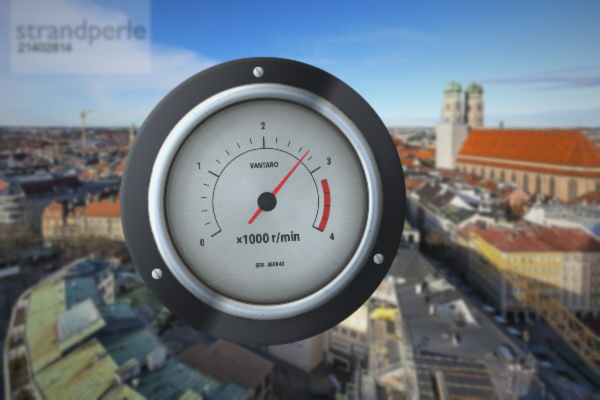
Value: 2700 rpm
